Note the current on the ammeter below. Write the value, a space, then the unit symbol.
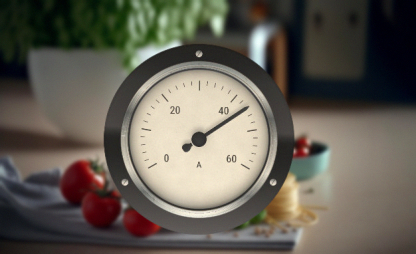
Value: 44 A
